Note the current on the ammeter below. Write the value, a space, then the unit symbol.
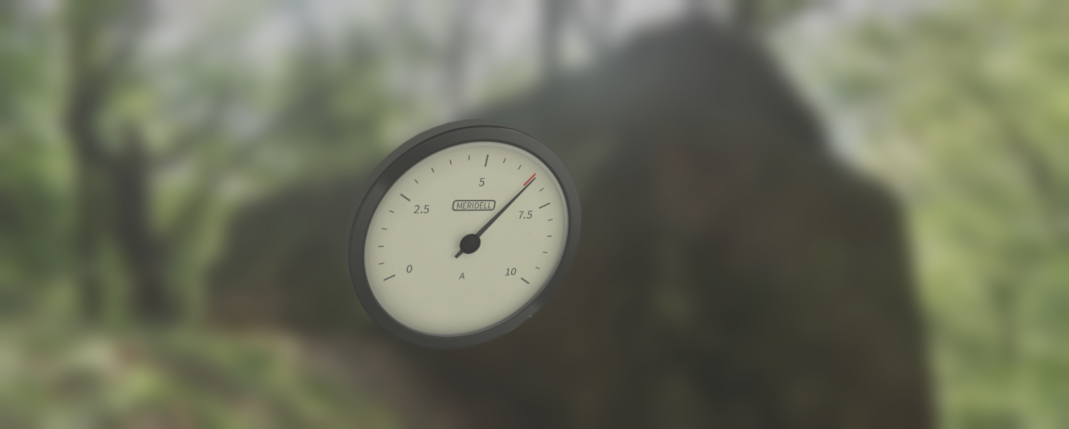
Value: 6.5 A
